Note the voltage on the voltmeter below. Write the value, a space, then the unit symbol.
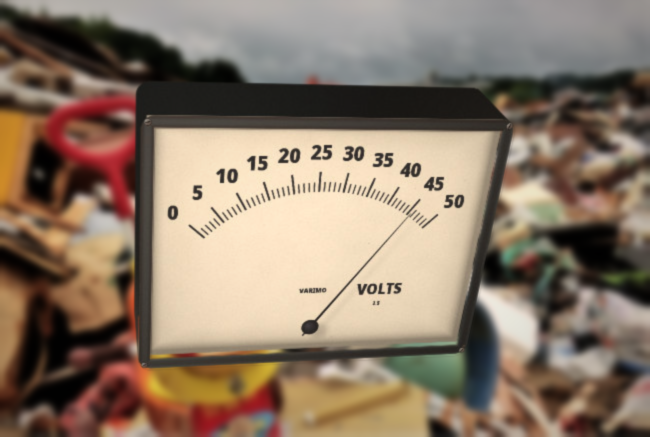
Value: 45 V
